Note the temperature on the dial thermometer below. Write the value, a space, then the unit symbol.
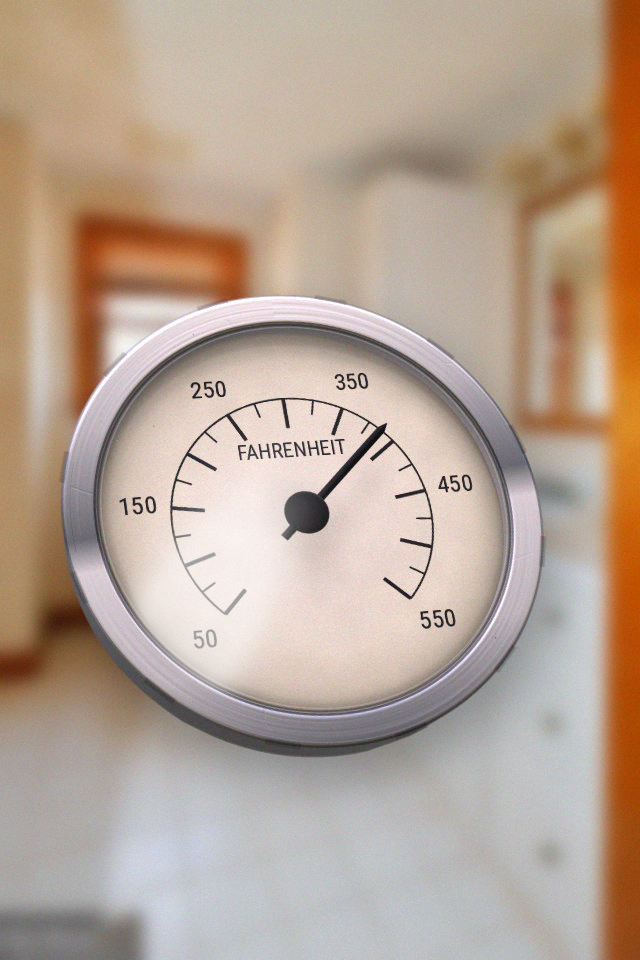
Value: 387.5 °F
